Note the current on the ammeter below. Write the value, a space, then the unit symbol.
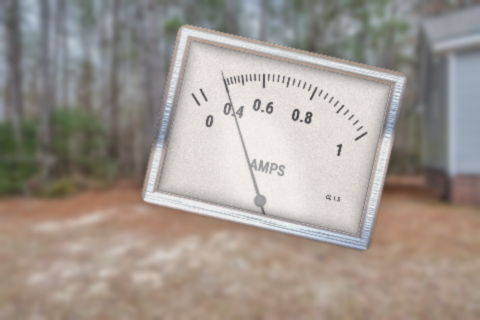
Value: 0.4 A
